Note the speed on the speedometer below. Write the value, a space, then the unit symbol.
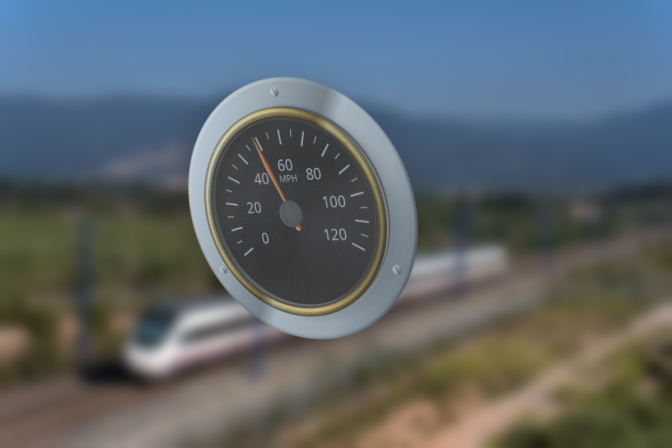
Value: 50 mph
